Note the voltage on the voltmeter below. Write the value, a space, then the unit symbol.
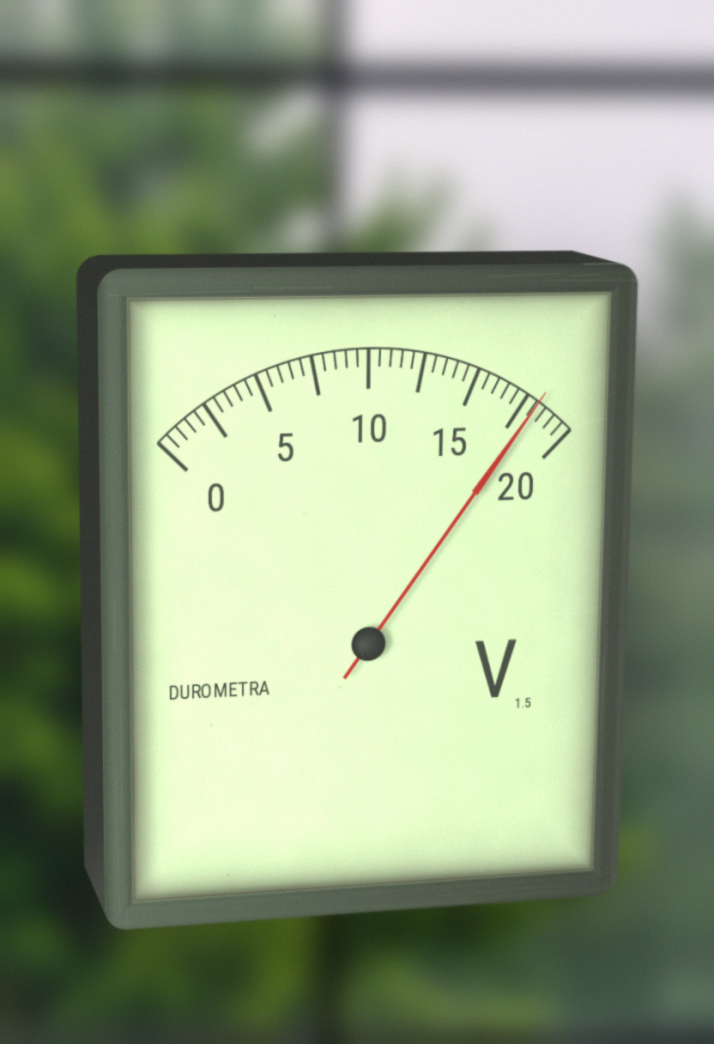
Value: 18 V
